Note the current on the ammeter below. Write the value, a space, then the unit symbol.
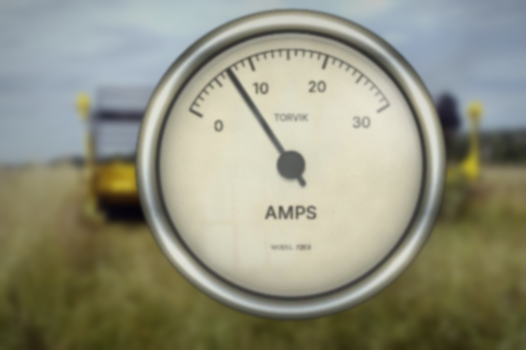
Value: 7 A
